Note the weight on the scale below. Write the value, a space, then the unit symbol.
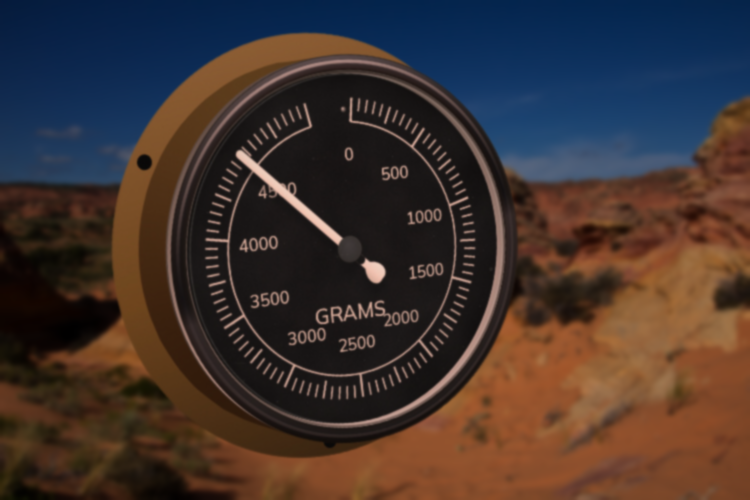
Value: 4500 g
